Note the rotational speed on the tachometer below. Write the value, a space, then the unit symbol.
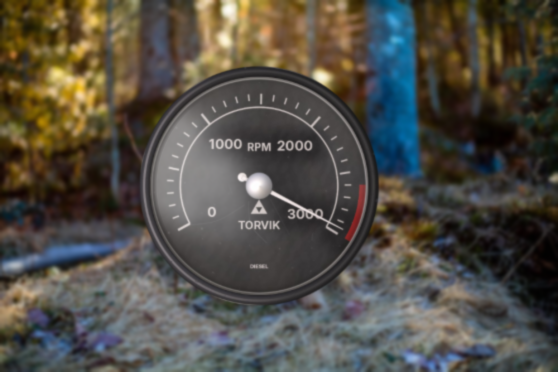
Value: 2950 rpm
